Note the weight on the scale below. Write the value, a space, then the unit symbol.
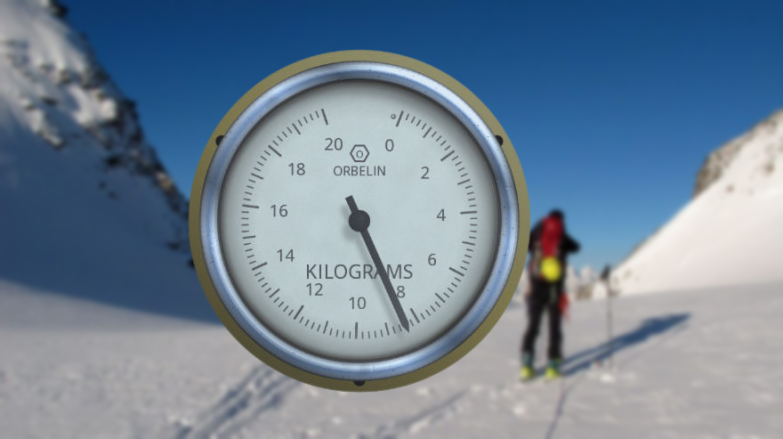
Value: 8.4 kg
